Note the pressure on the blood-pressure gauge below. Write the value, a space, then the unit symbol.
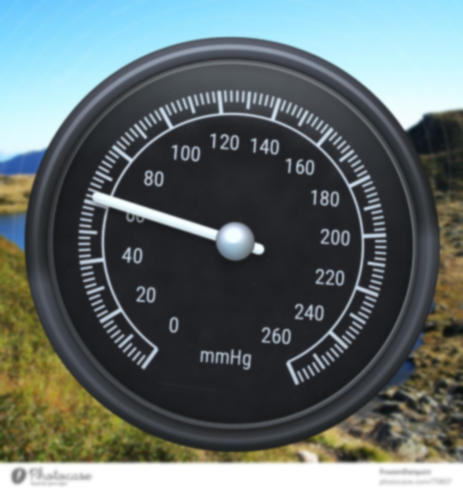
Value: 62 mmHg
